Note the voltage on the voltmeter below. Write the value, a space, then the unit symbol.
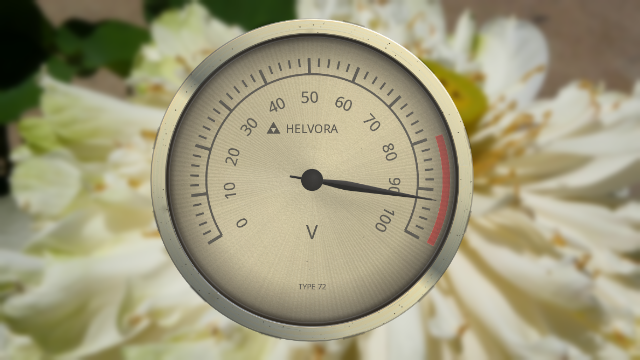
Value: 92 V
